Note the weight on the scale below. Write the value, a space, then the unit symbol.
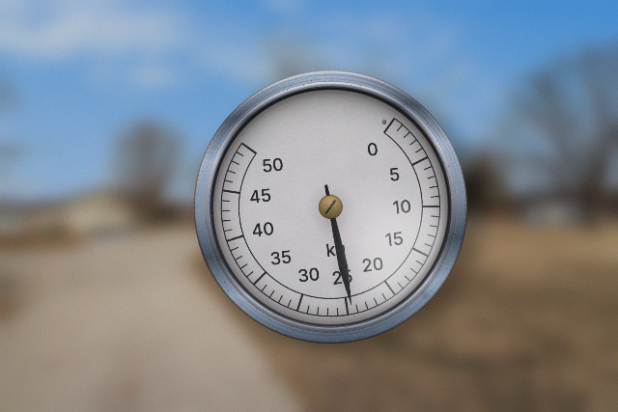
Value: 24.5 kg
